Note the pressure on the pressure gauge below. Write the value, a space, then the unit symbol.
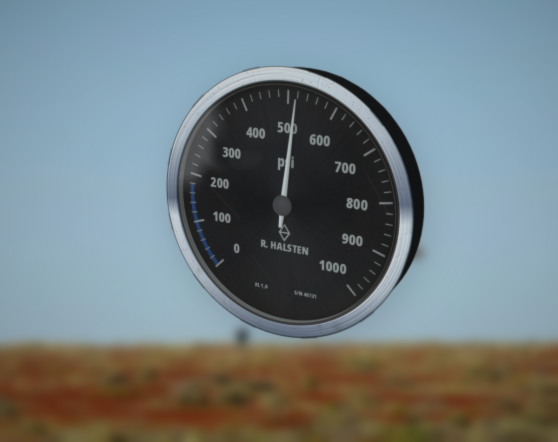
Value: 520 psi
